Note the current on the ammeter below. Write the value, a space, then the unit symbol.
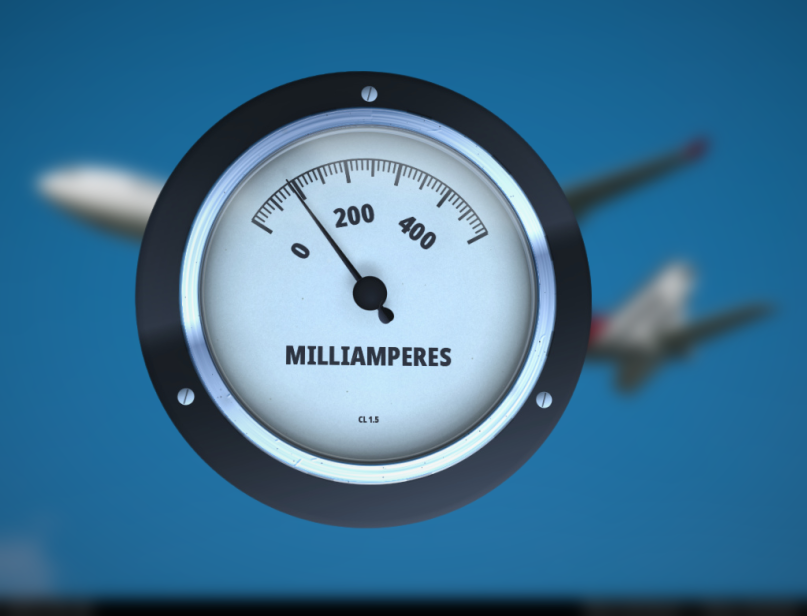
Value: 90 mA
